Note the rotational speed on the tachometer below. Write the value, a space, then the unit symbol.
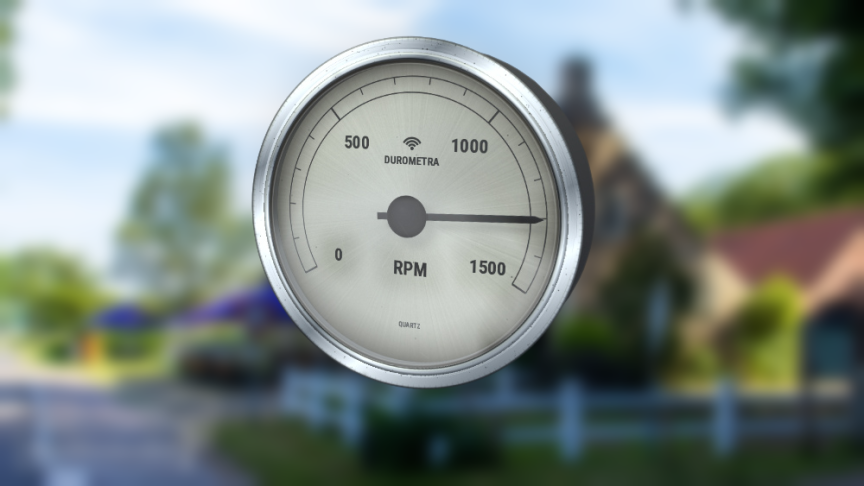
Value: 1300 rpm
